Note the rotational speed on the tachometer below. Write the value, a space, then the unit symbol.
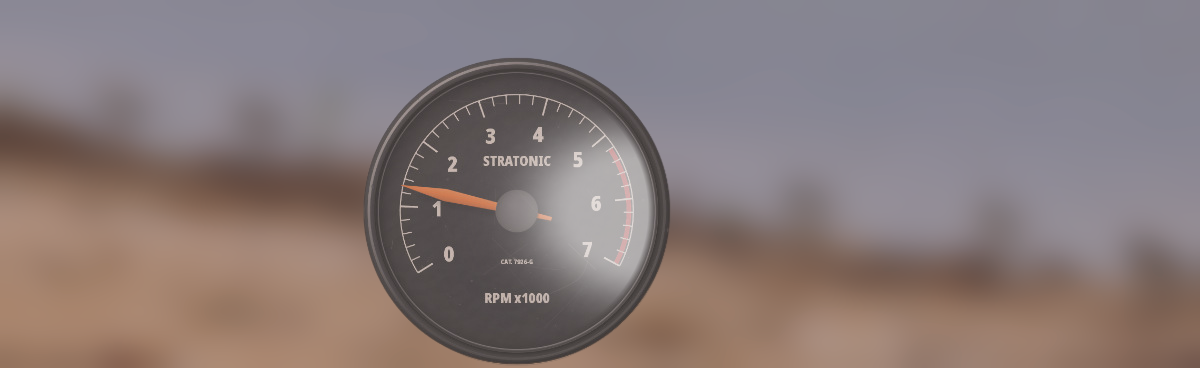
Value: 1300 rpm
